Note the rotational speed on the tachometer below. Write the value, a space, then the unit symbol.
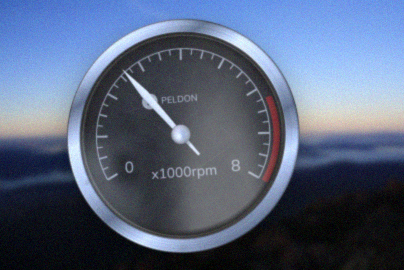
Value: 2625 rpm
